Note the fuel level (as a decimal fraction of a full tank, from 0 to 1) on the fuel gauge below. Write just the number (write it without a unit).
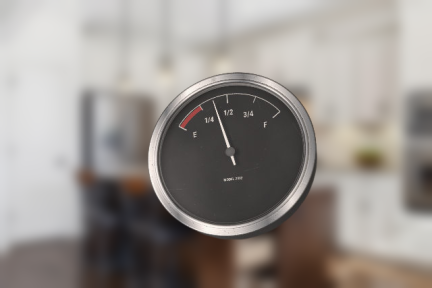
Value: 0.375
